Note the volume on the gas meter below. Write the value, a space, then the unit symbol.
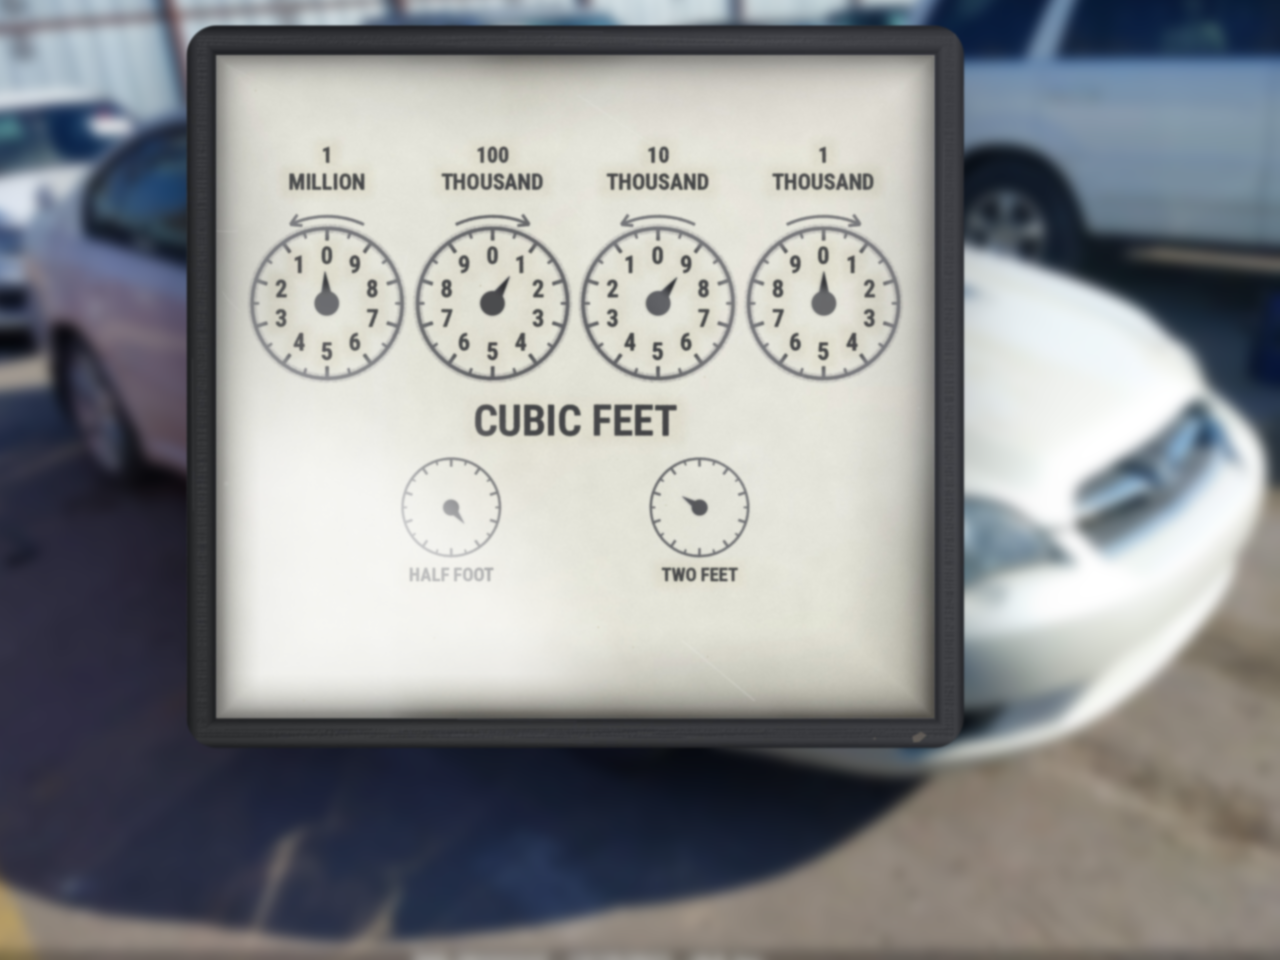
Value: 9000 ft³
